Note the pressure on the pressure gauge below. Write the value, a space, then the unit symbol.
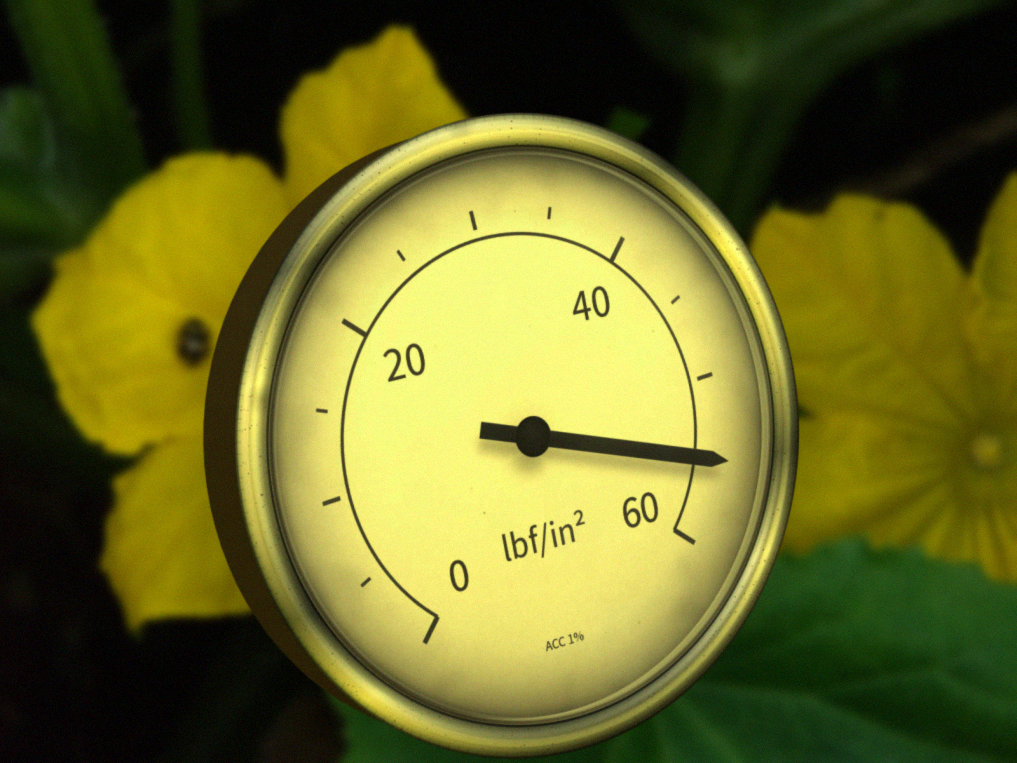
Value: 55 psi
